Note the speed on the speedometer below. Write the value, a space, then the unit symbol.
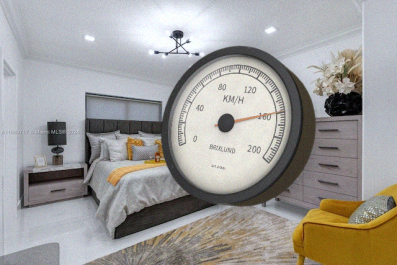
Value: 160 km/h
